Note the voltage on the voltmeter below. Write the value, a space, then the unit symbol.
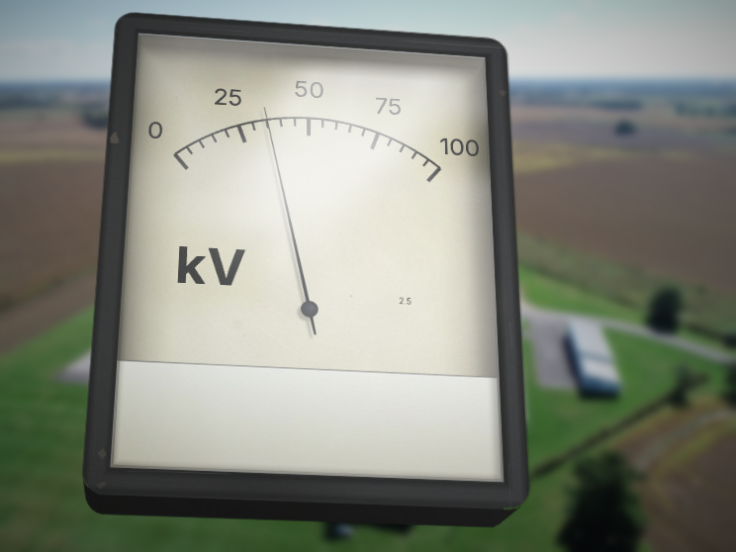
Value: 35 kV
